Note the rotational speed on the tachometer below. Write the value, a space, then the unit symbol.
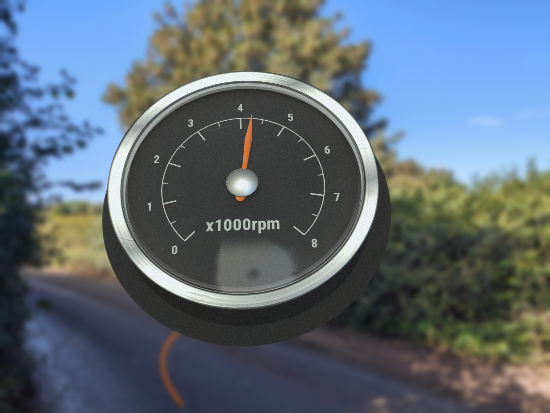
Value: 4250 rpm
